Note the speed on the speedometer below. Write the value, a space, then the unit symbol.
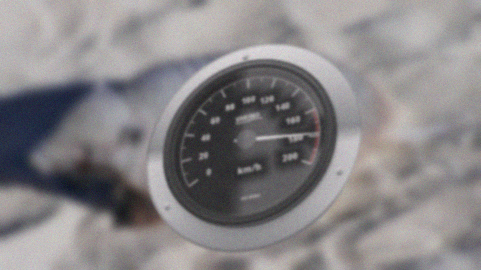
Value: 180 km/h
